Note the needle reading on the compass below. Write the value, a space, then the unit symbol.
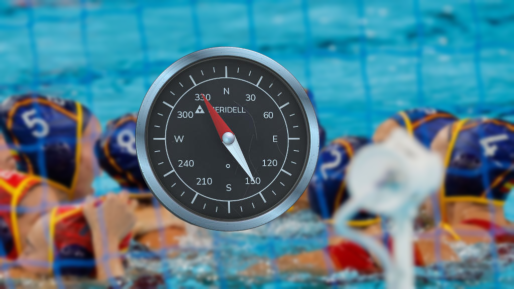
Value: 330 °
